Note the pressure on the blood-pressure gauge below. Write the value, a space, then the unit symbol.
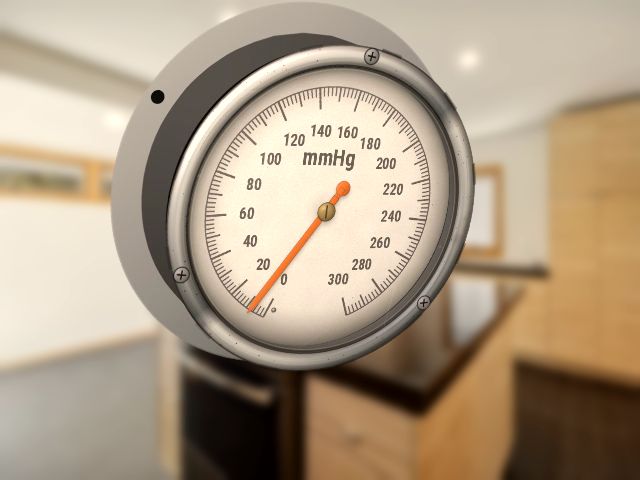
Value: 10 mmHg
